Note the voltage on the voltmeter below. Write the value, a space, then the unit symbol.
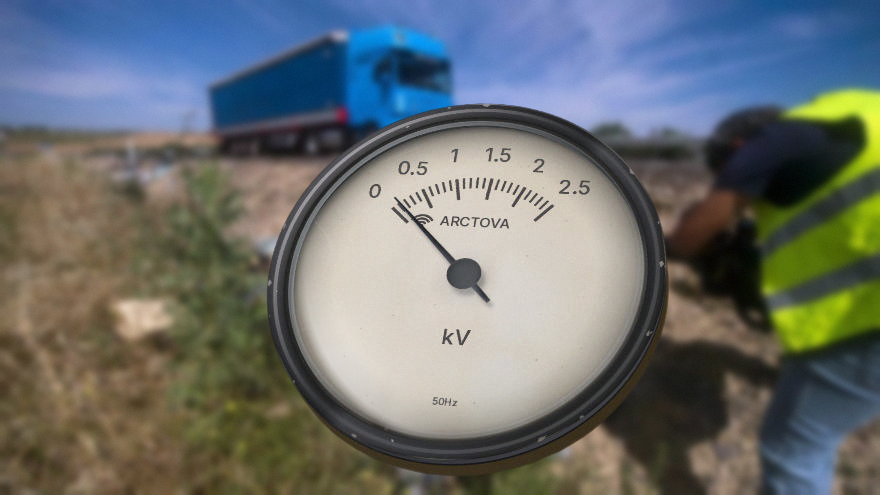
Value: 0.1 kV
